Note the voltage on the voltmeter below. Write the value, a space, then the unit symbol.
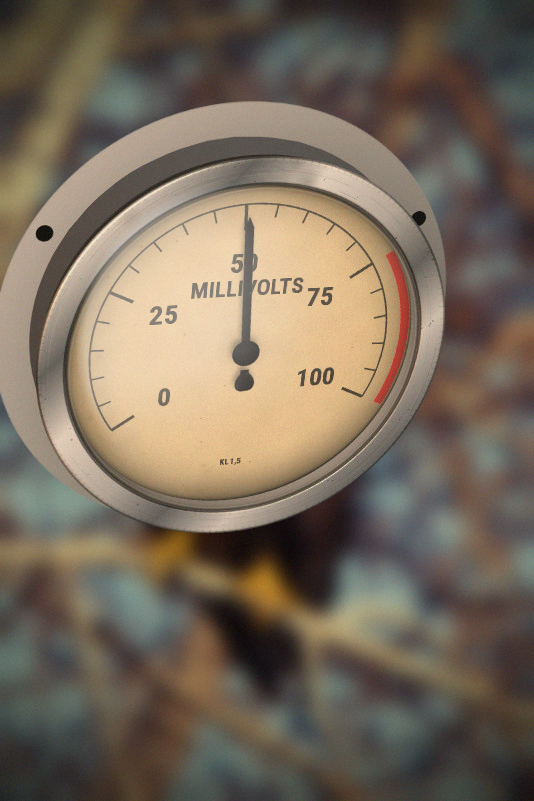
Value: 50 mV
